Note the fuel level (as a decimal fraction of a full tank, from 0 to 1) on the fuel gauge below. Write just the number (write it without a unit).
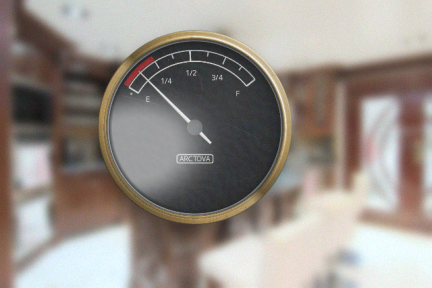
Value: 0.125
